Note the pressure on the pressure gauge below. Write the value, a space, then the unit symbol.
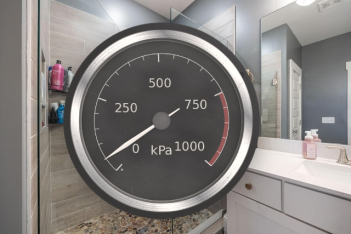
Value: 50 kPa
